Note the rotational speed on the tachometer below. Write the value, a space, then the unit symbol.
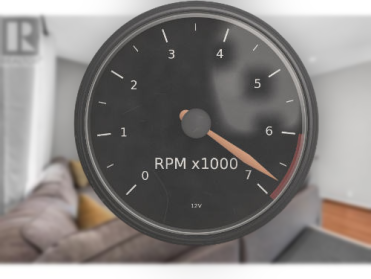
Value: 6750 rpm
